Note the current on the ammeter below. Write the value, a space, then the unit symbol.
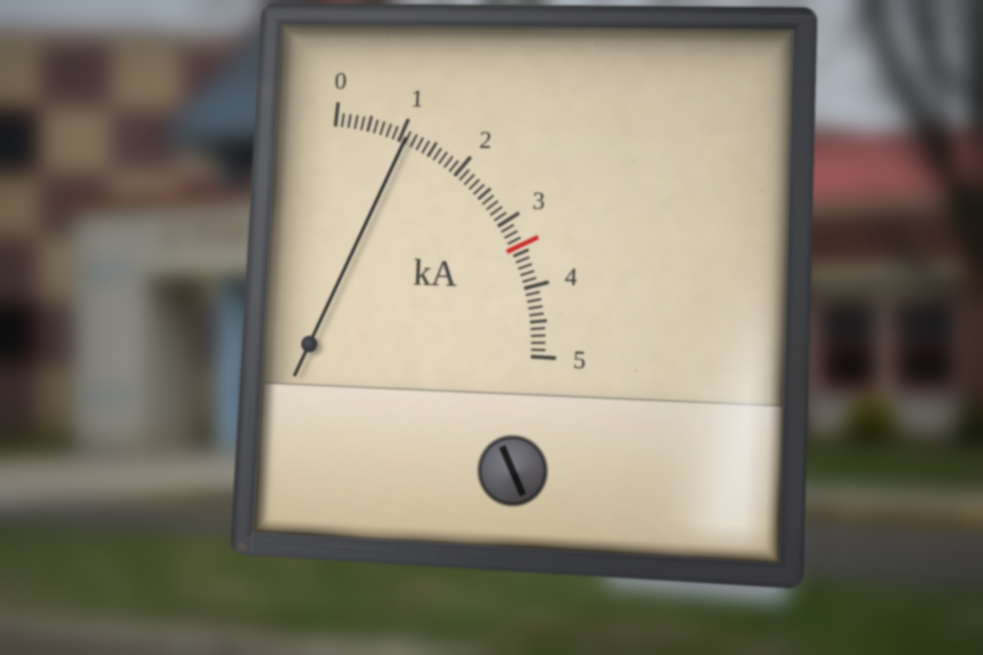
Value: 1.1 kA
